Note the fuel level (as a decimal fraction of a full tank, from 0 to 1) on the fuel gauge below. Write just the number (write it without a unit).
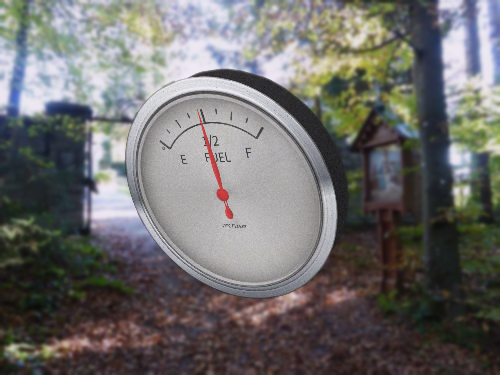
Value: 0.5
